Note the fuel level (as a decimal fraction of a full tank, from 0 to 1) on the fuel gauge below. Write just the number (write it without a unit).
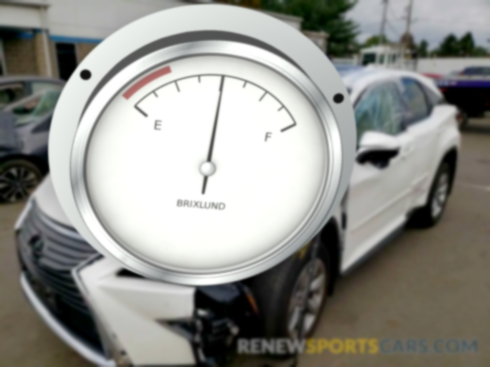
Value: 0.5
